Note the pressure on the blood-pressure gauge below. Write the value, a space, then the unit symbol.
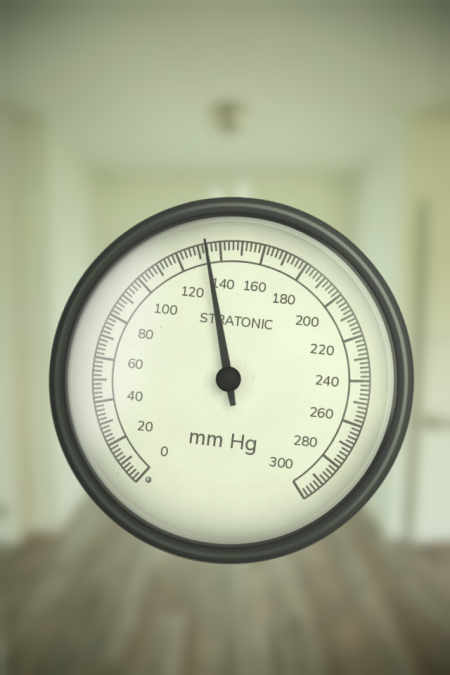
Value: 134 mmHg
